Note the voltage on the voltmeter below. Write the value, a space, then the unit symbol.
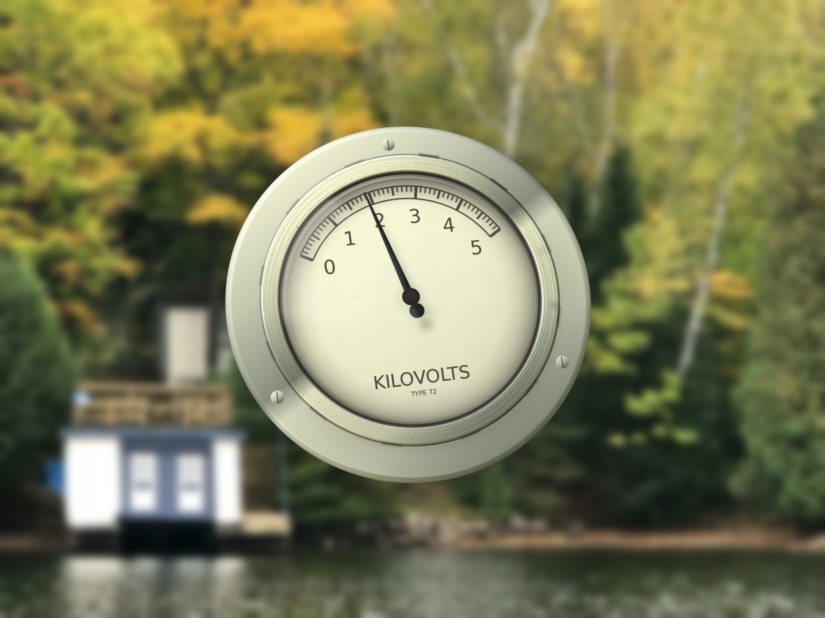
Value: 1.9 kV
